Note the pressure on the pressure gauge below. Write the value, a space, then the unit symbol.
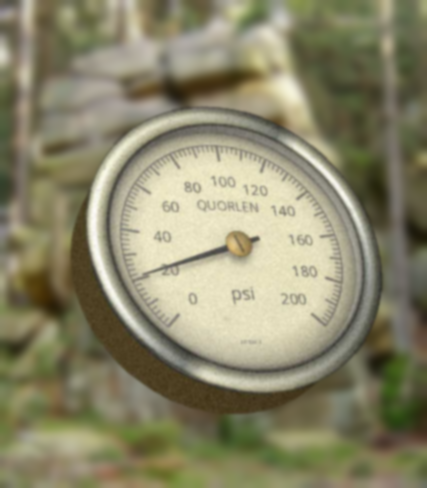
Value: 20 psi
